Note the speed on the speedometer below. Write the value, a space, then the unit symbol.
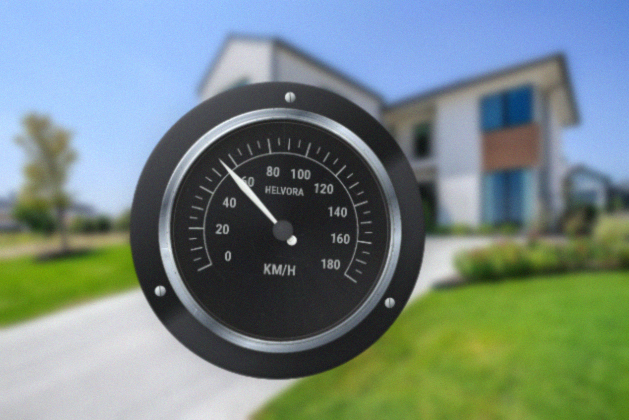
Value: 55 km/h
